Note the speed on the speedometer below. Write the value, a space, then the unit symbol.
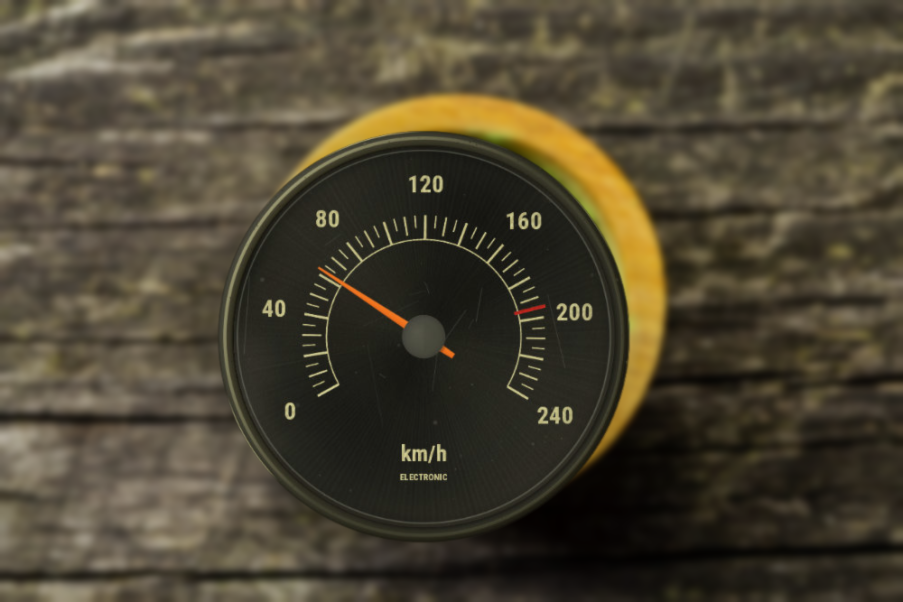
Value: 62.5 km/h
